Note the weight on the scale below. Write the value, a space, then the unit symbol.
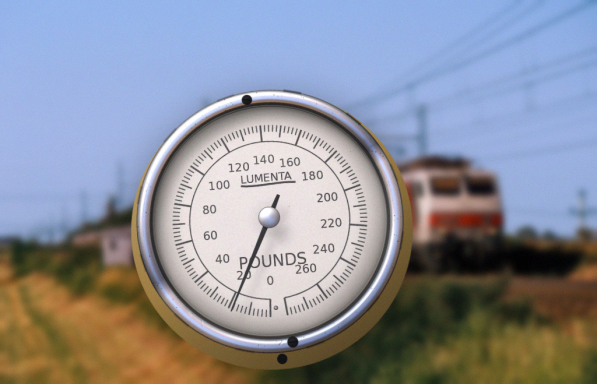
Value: 18 lb
